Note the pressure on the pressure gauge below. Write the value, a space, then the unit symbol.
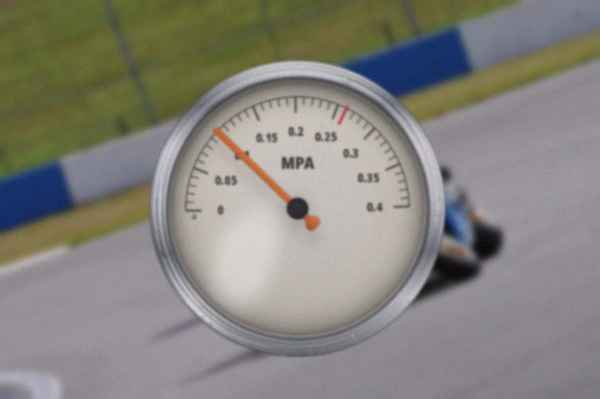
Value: 0.1 MPa
